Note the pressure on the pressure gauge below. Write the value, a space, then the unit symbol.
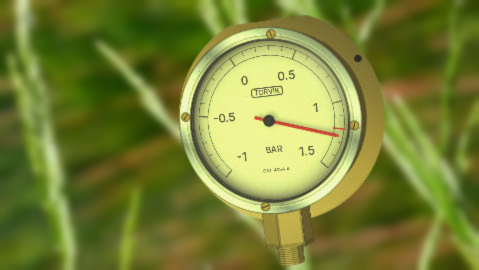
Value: 1.25 bar
